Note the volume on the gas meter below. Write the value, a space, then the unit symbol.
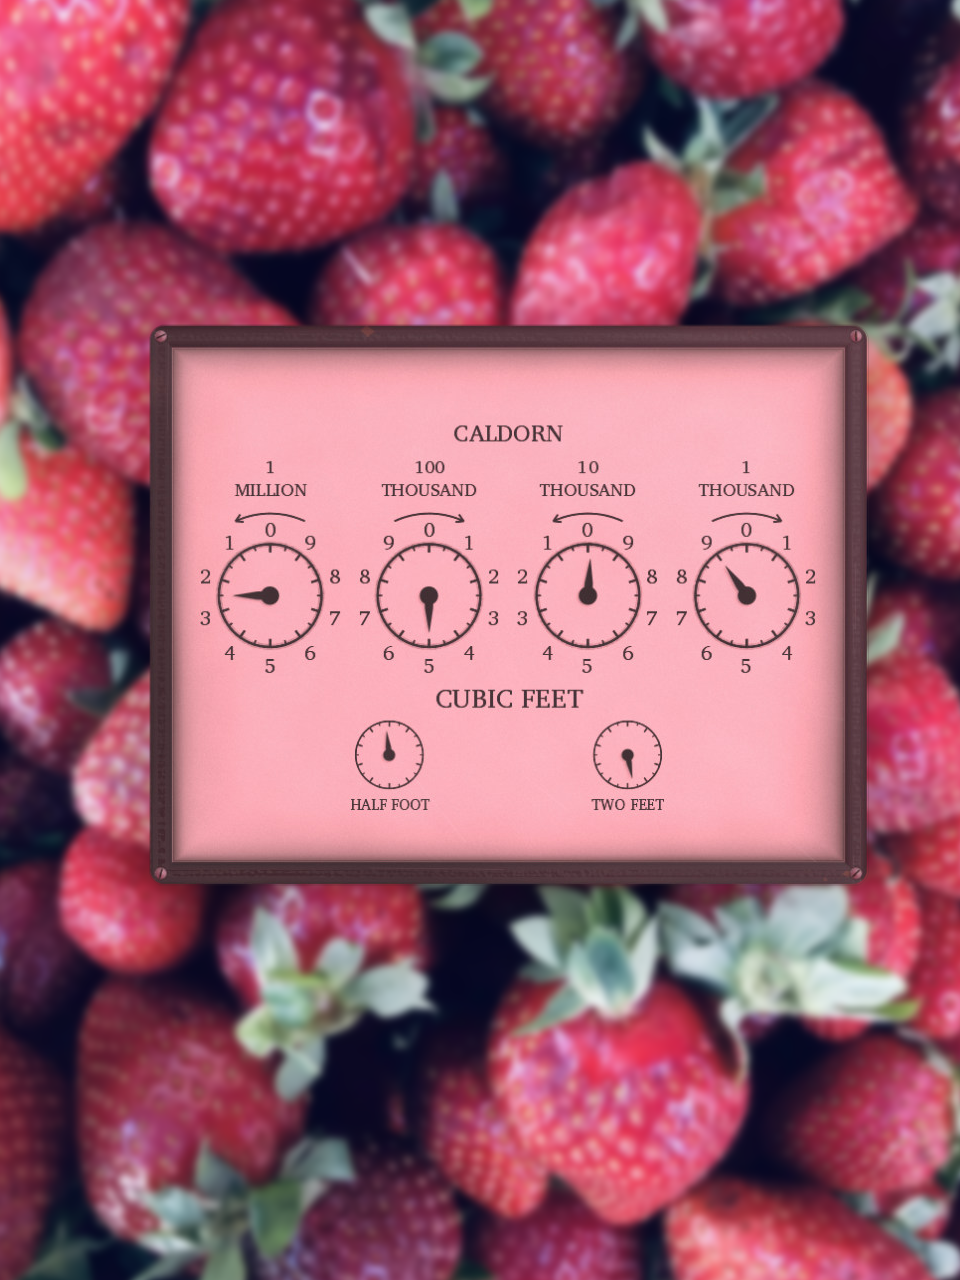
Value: 249900 ft³
